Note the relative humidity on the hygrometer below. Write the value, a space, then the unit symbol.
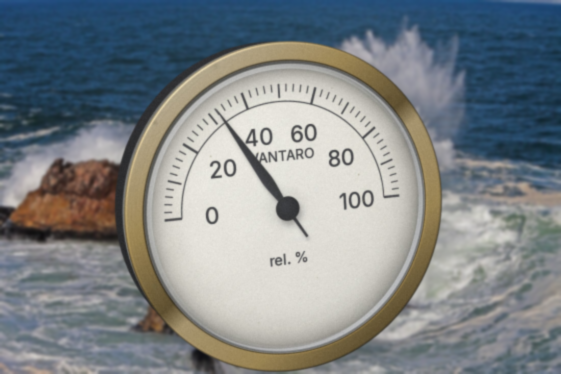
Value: 32 %
